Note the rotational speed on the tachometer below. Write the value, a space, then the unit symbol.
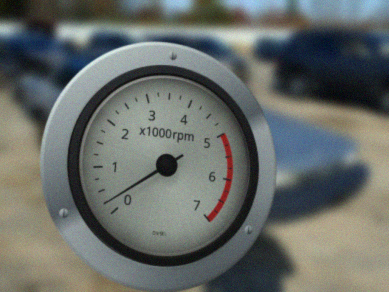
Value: 250 rpm
